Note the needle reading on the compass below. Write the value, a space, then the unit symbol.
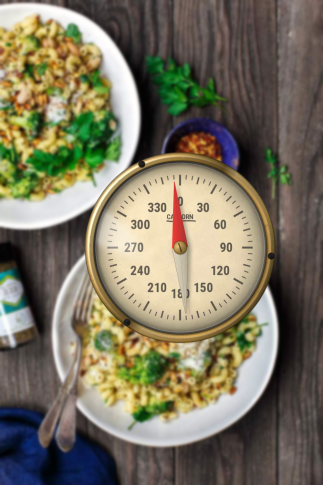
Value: 355 °
